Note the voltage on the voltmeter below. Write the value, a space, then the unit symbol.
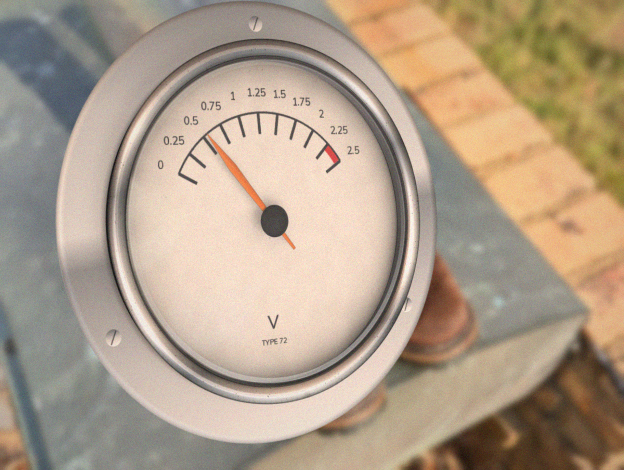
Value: 0.5 V
